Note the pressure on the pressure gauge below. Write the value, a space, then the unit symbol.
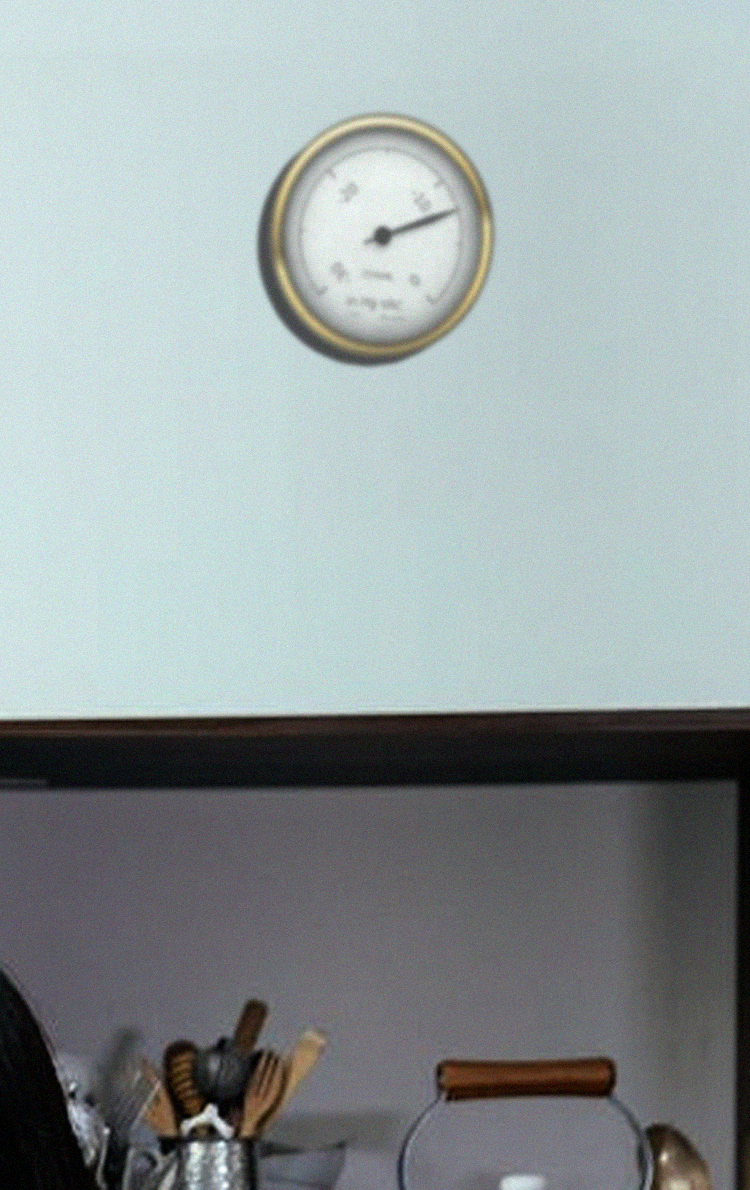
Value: -7.5 inHg
